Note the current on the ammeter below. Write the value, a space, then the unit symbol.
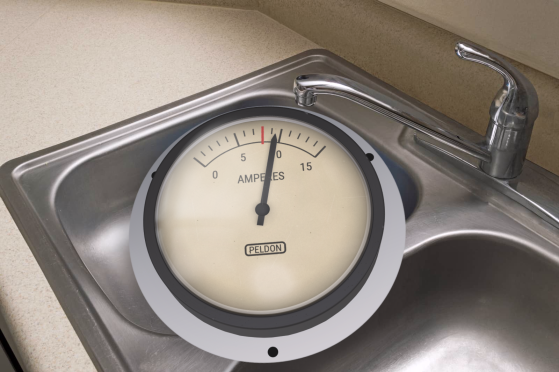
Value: 9.5 A
